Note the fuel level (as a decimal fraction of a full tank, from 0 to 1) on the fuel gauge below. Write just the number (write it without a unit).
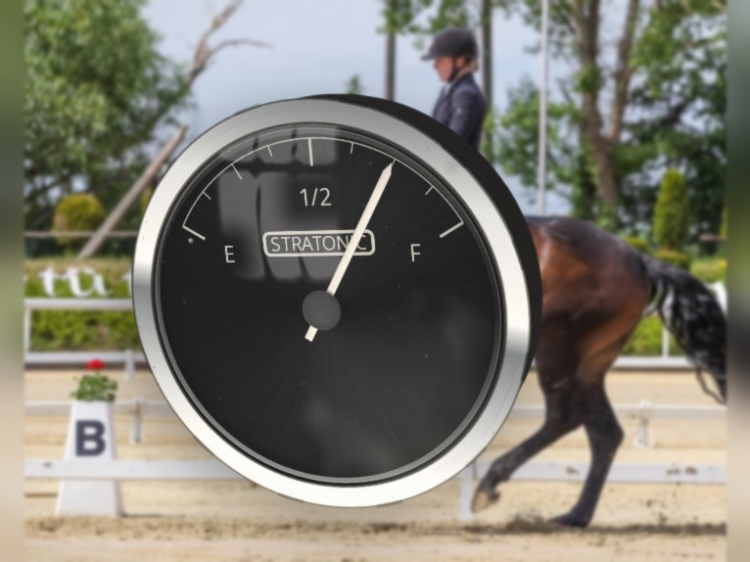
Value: 0.75
